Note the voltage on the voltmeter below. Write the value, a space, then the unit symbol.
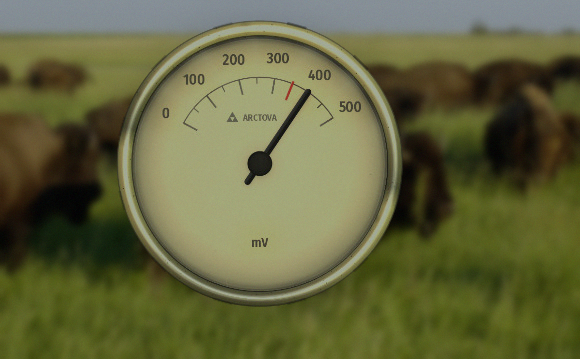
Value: 400 mV
